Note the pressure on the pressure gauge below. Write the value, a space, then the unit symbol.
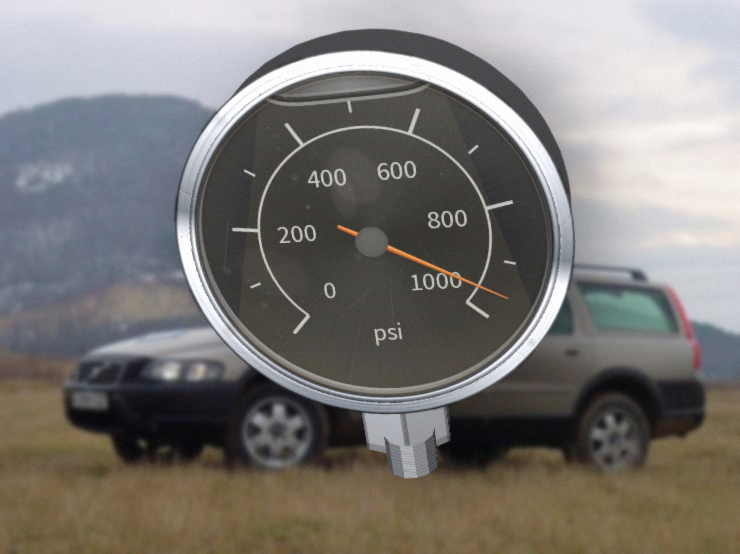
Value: 950 psi
